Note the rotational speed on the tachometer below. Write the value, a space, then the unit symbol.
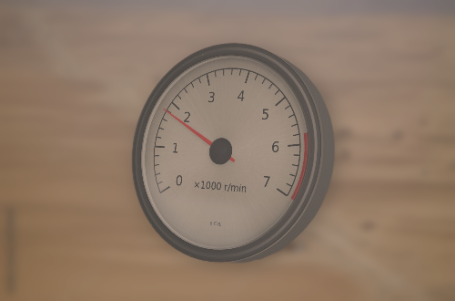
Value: 1800 rpm
